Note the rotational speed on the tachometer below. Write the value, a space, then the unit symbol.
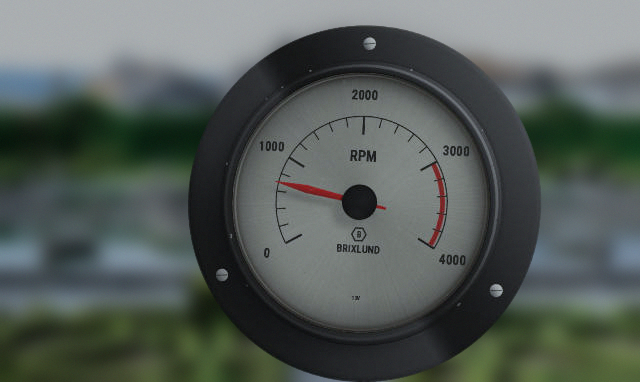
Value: 700 rpm
